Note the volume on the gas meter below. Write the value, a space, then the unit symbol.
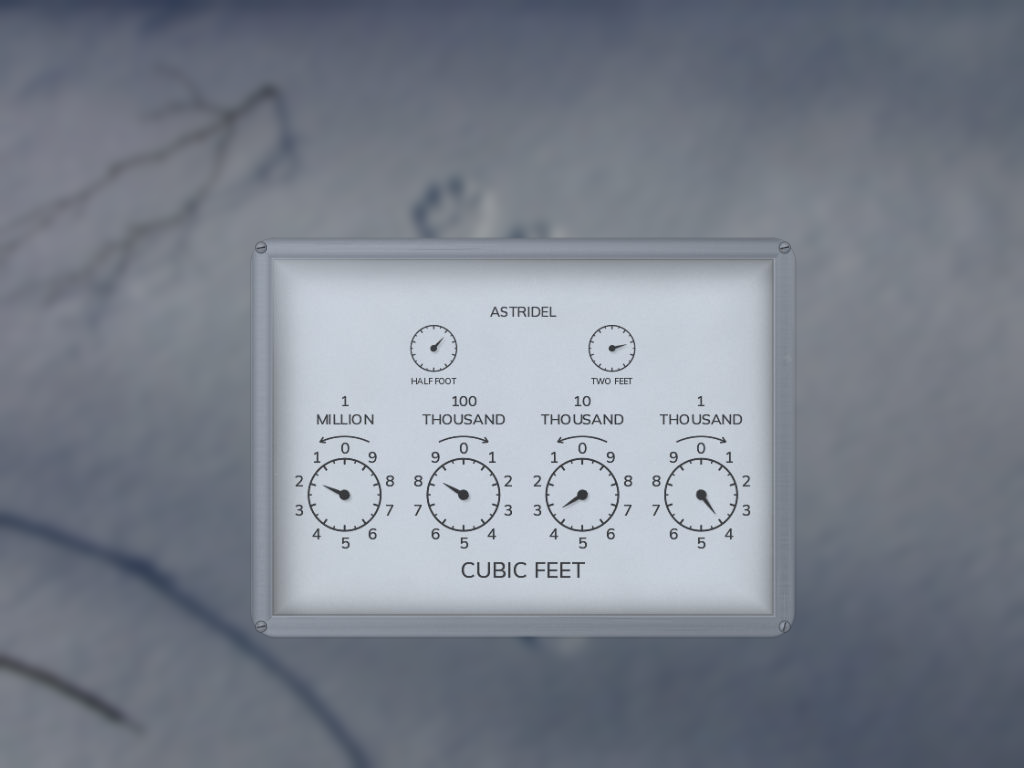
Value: 183400 ft³
